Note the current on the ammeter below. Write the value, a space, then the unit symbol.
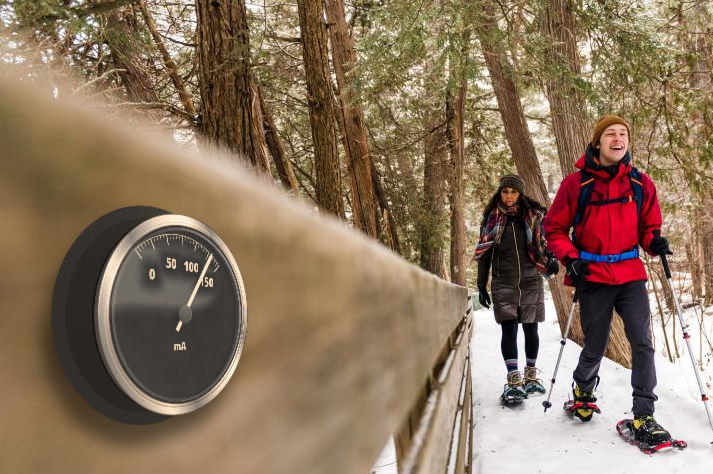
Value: 125 mA
